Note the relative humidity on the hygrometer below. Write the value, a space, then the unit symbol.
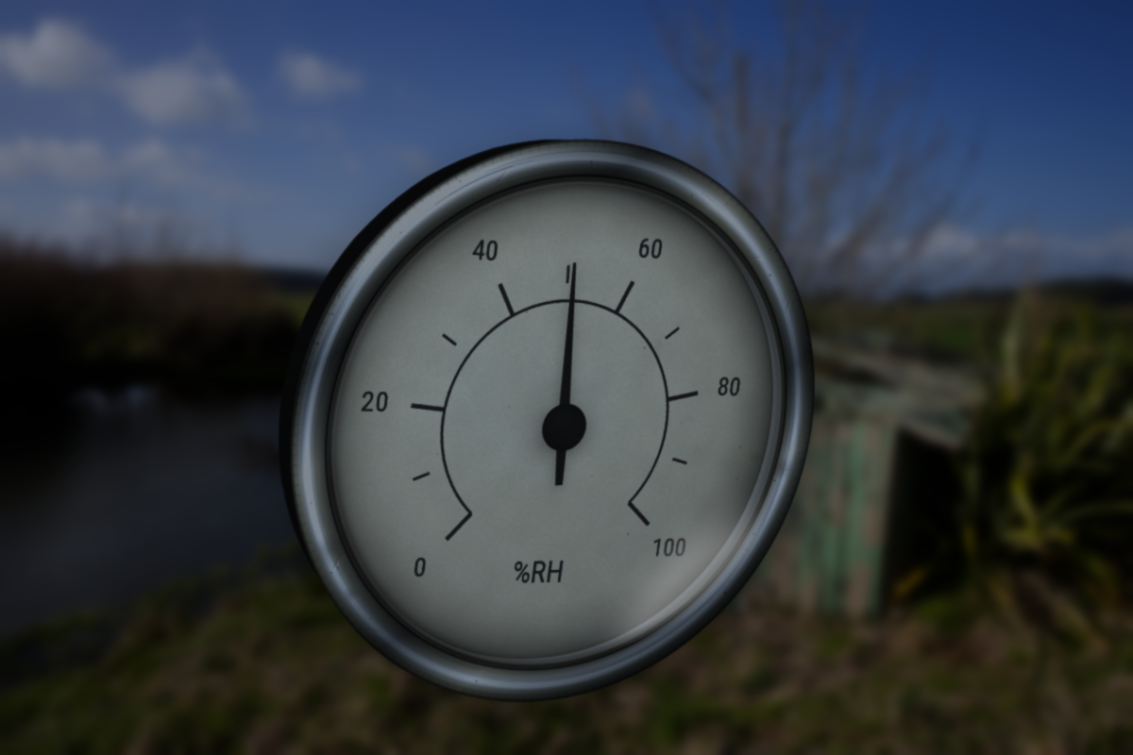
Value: 50 %
